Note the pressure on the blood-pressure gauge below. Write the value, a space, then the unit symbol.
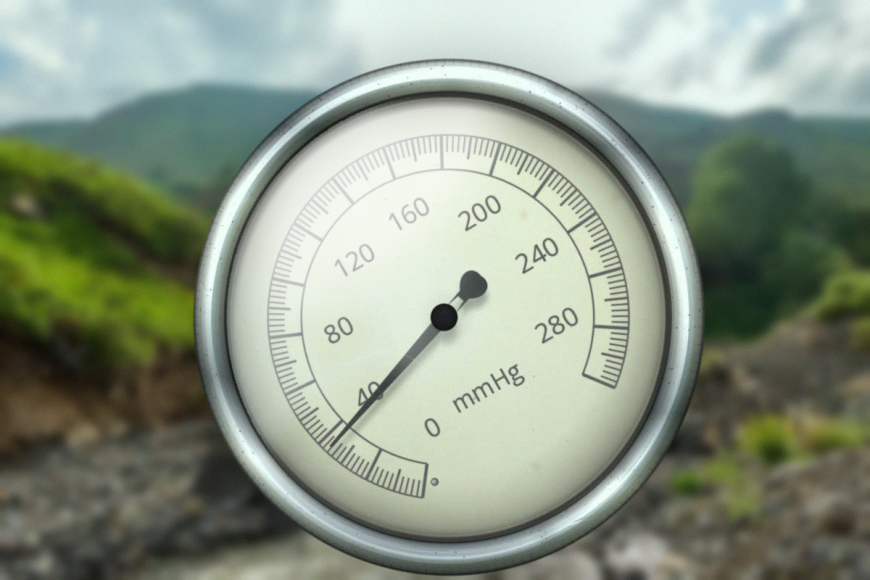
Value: 36 mmHg
